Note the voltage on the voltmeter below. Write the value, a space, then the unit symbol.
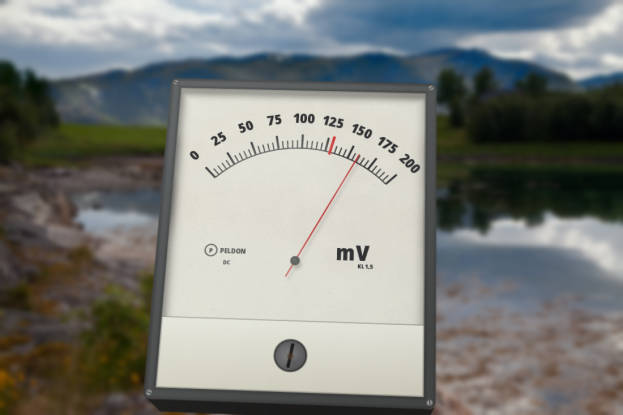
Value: 160 mV
